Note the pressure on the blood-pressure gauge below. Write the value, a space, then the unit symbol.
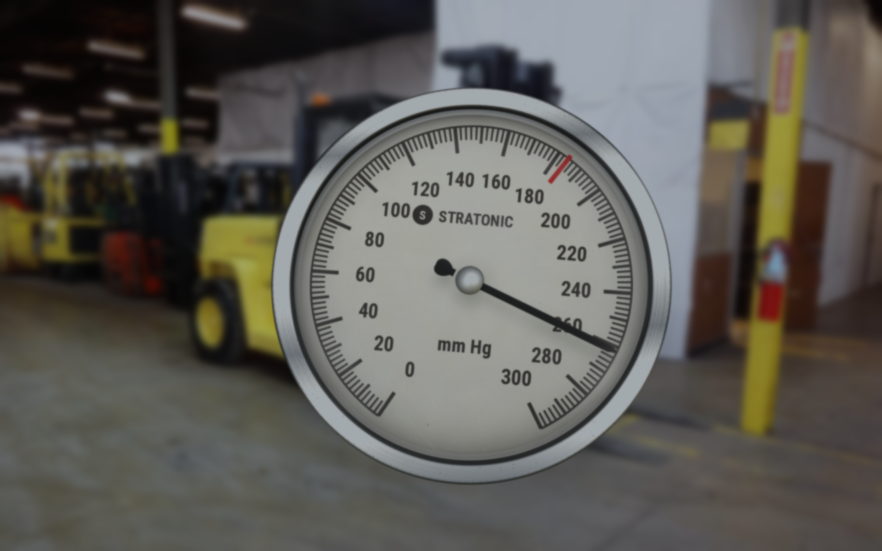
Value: 262 mmHg
